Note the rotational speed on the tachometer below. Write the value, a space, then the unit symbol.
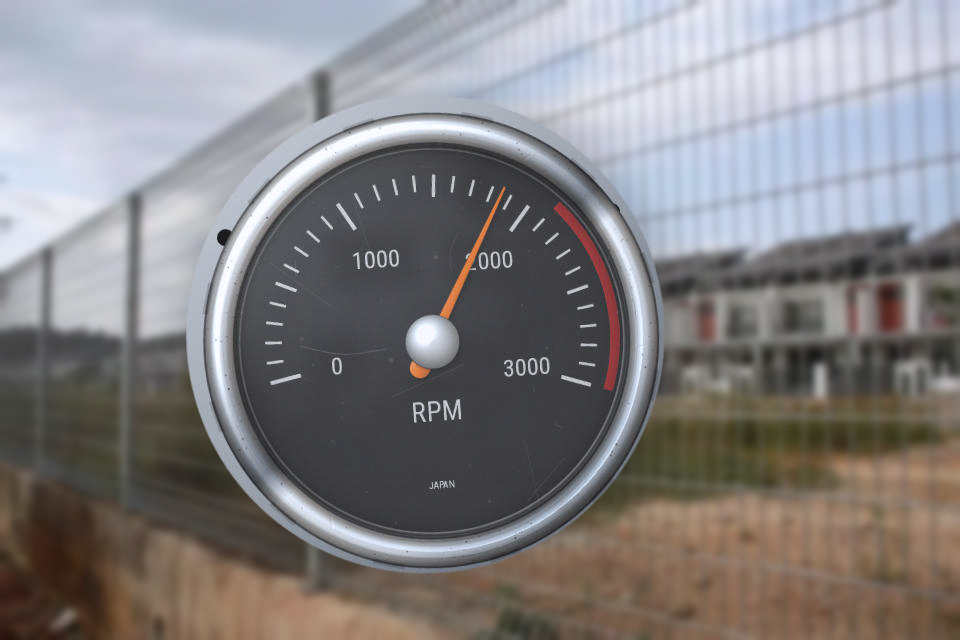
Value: 1850 rpm
